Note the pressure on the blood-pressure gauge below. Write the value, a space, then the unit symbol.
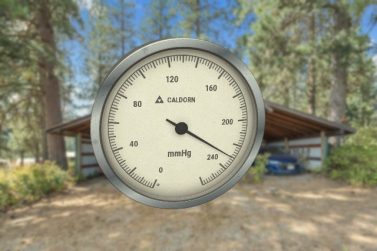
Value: 230 mmHg
